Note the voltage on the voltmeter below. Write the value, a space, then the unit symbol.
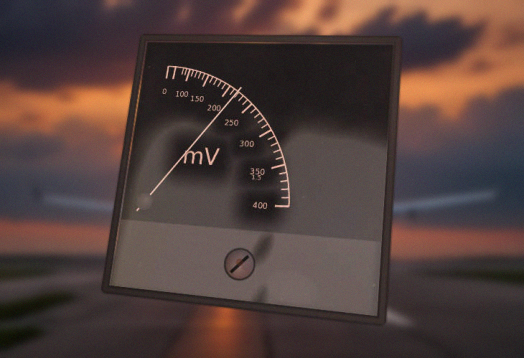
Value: 220 mV
